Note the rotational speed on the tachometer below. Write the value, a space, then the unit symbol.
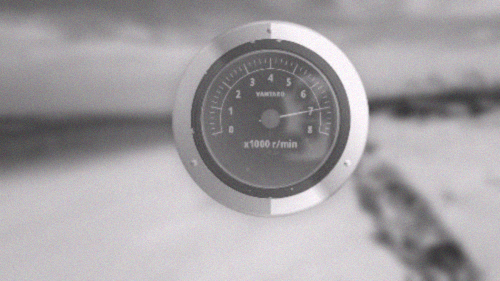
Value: 7000 rpm
